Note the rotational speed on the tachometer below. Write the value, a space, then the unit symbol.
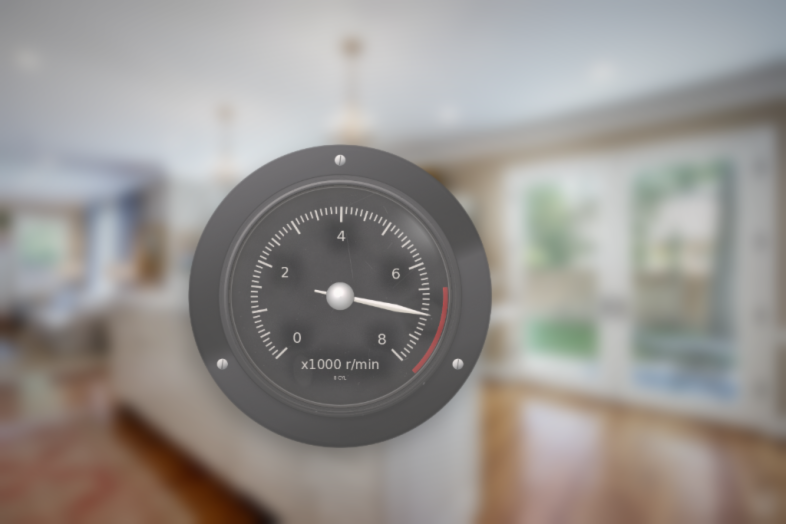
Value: 7000 rpm
